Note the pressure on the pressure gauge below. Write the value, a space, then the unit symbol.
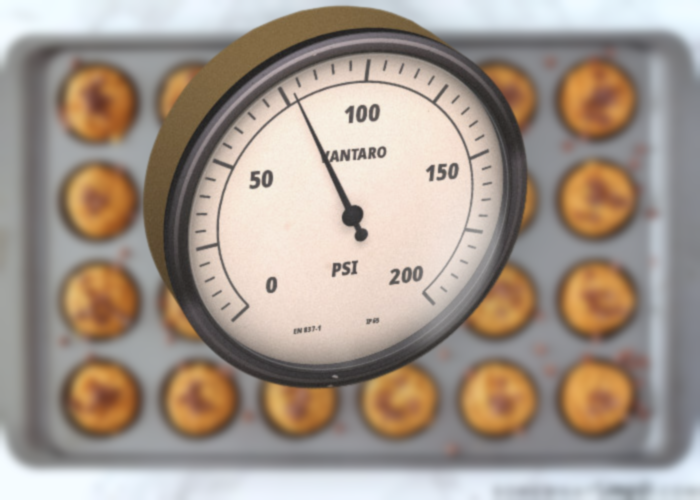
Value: 77.5 psi
